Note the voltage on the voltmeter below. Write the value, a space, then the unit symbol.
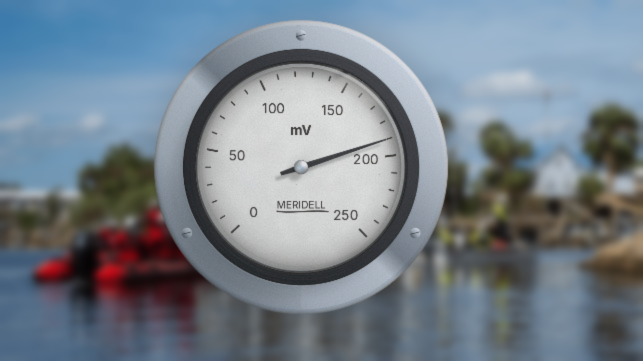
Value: 190 mV
